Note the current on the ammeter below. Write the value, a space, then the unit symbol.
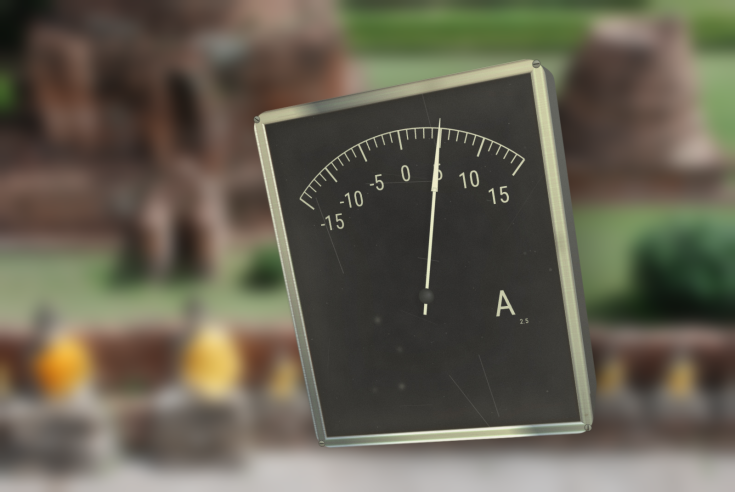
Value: 5 A
